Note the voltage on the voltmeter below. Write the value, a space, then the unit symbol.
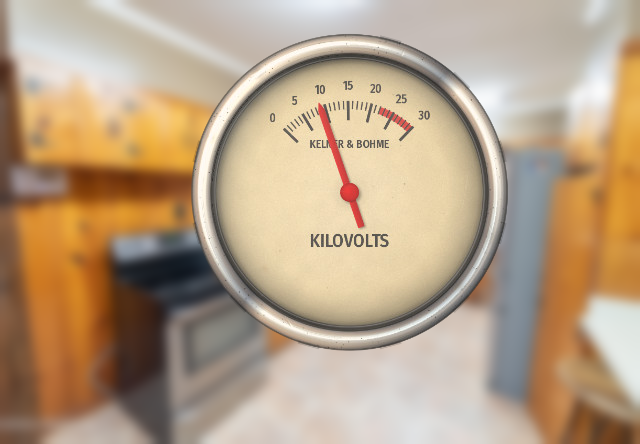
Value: 9 kV
